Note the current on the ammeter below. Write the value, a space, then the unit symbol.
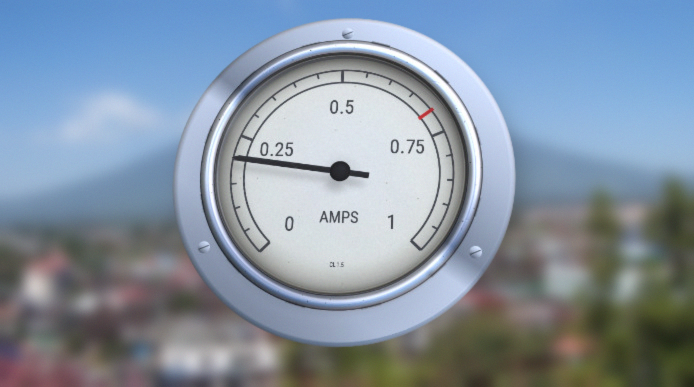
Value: 0.2 A
